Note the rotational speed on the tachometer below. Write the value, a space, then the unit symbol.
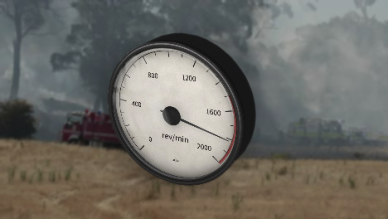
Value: 1800 rpm
